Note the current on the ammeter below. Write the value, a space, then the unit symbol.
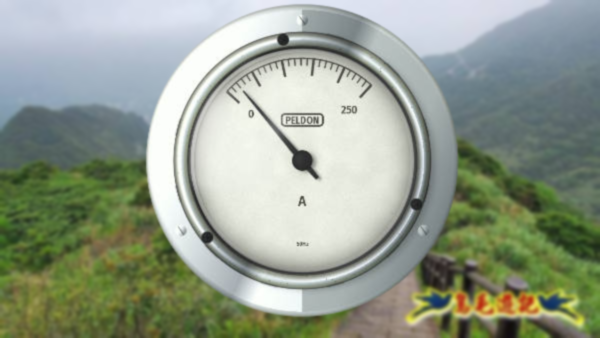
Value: 20 A
